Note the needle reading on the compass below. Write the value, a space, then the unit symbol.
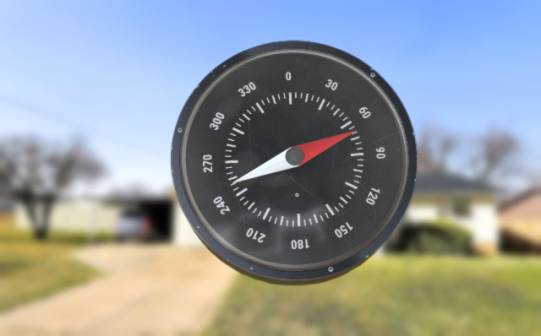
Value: 70 °
